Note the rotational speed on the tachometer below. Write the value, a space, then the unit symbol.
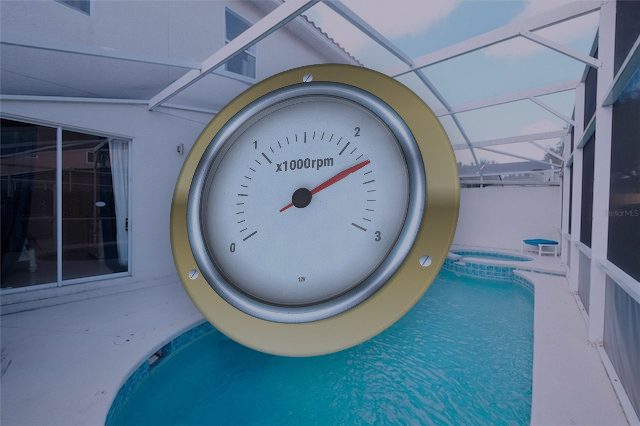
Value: 2300 rpm
